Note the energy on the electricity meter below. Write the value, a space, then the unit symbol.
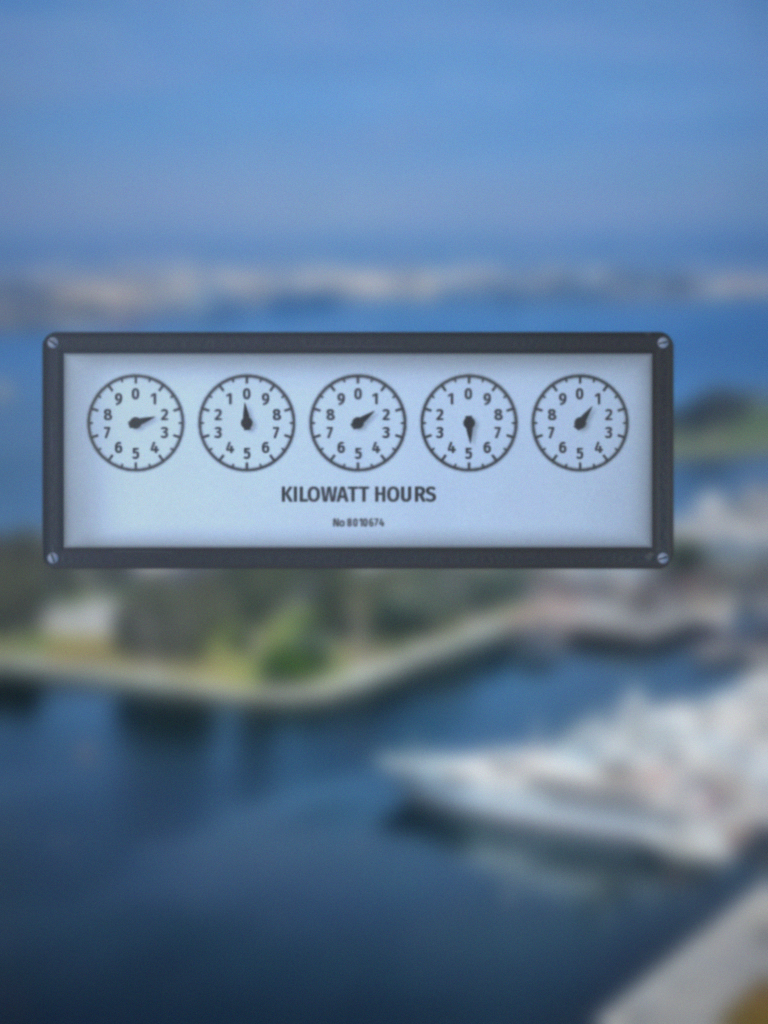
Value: 20151 kWh
